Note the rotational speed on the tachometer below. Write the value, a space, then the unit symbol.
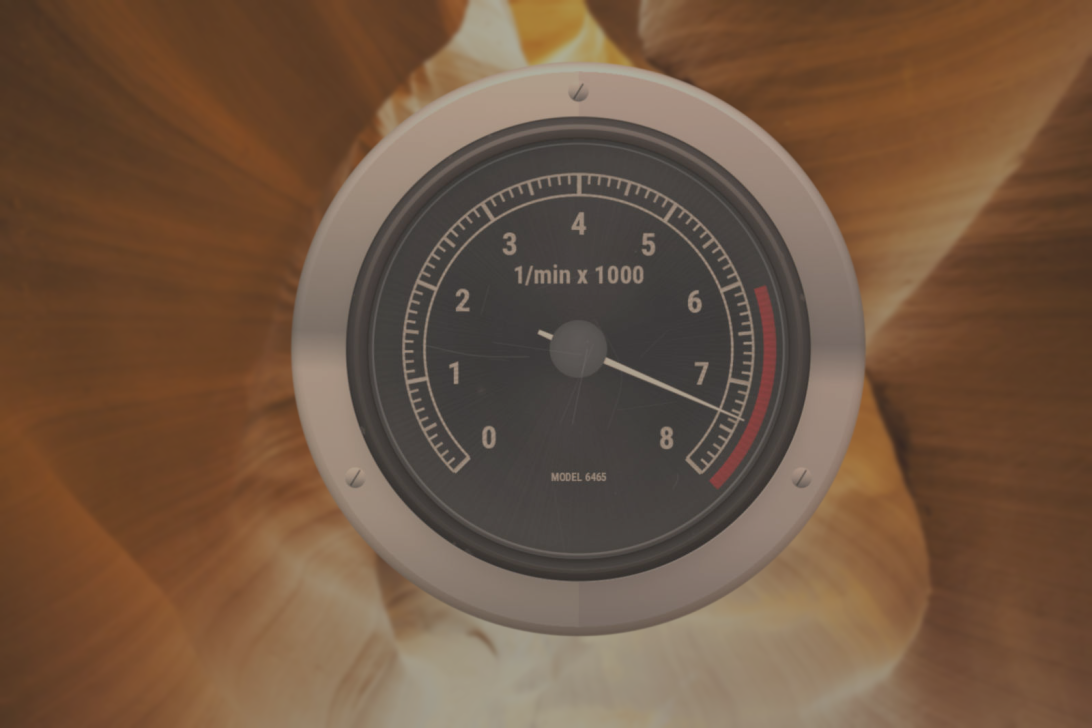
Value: 7350 rpm
